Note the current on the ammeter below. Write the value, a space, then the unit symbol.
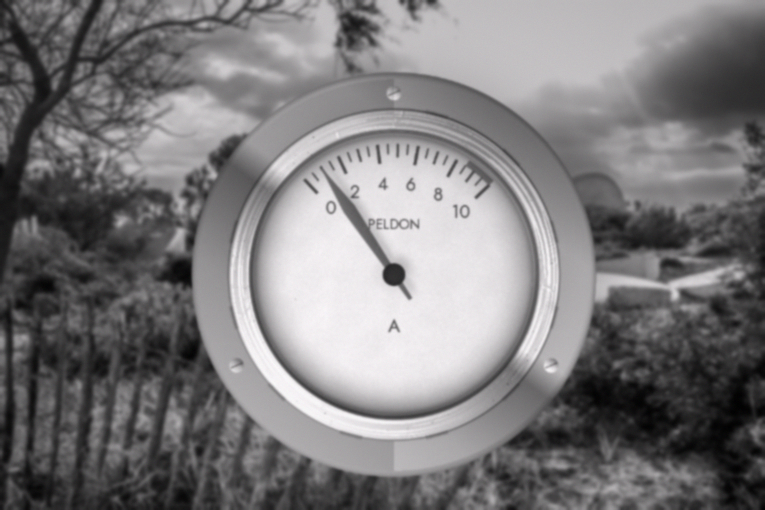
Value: 1 A
